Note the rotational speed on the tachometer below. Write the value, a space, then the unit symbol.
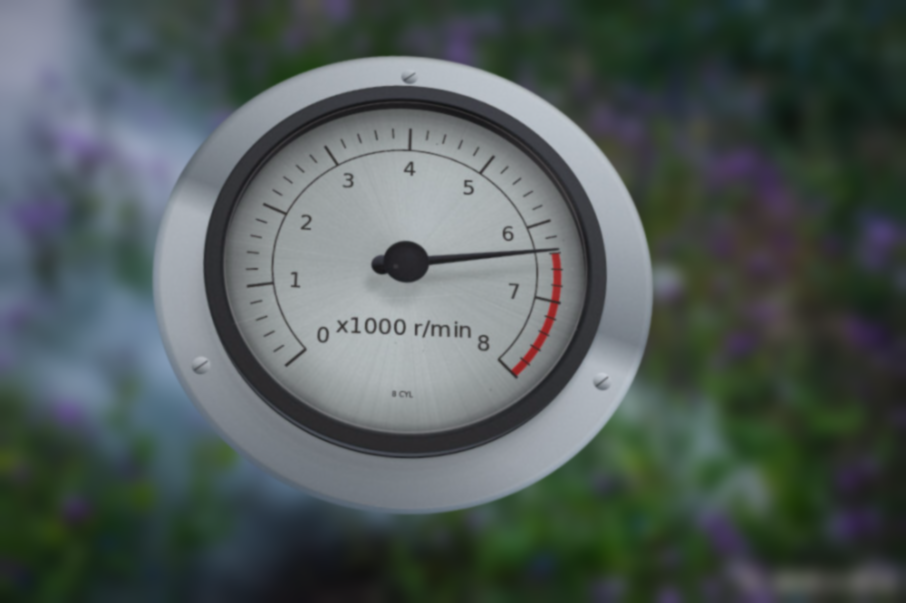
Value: 6400 rpm
